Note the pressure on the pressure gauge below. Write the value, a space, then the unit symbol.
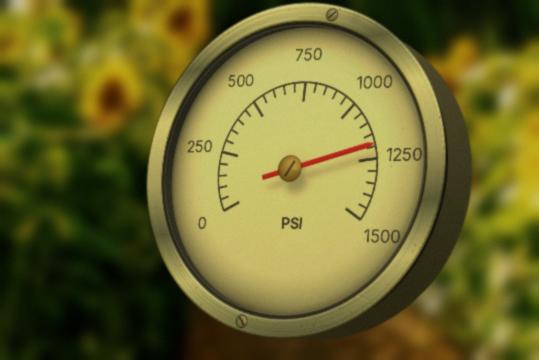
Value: 1200 psi
